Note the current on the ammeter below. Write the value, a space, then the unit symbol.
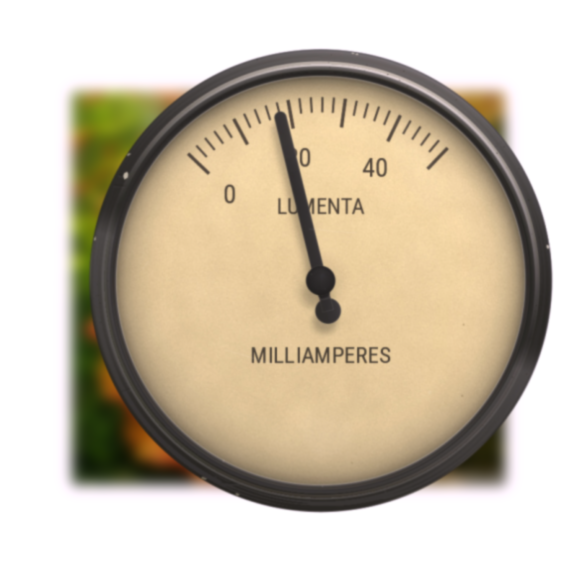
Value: 18 mA
